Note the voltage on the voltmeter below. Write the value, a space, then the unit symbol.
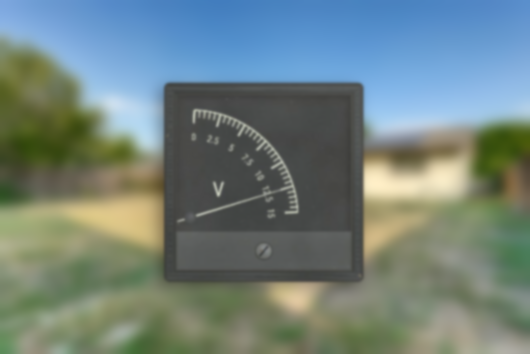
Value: 12.5 V
